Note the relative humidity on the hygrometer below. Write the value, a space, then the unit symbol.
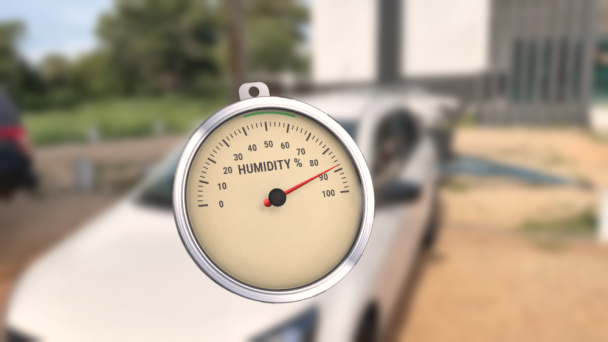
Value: 88 %
